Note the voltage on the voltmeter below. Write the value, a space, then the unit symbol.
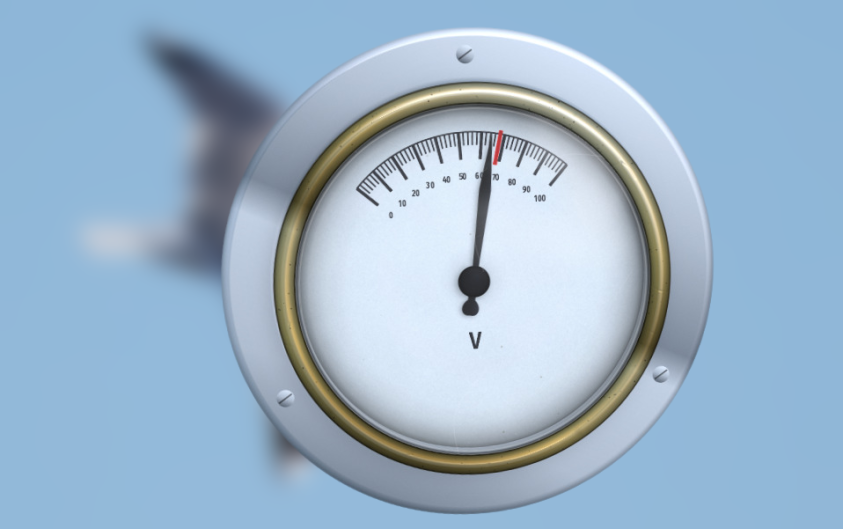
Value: 64 V
